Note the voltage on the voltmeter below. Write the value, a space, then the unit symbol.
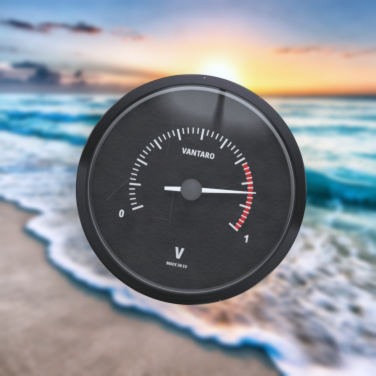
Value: 0.84 V
